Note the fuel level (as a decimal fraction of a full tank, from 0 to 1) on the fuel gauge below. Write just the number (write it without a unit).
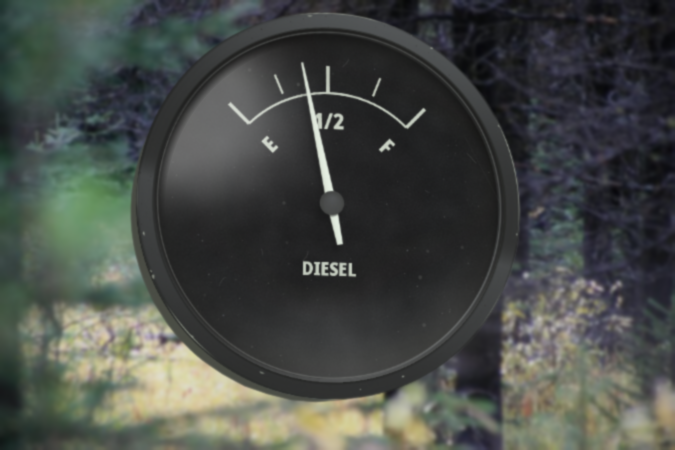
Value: 0.375
